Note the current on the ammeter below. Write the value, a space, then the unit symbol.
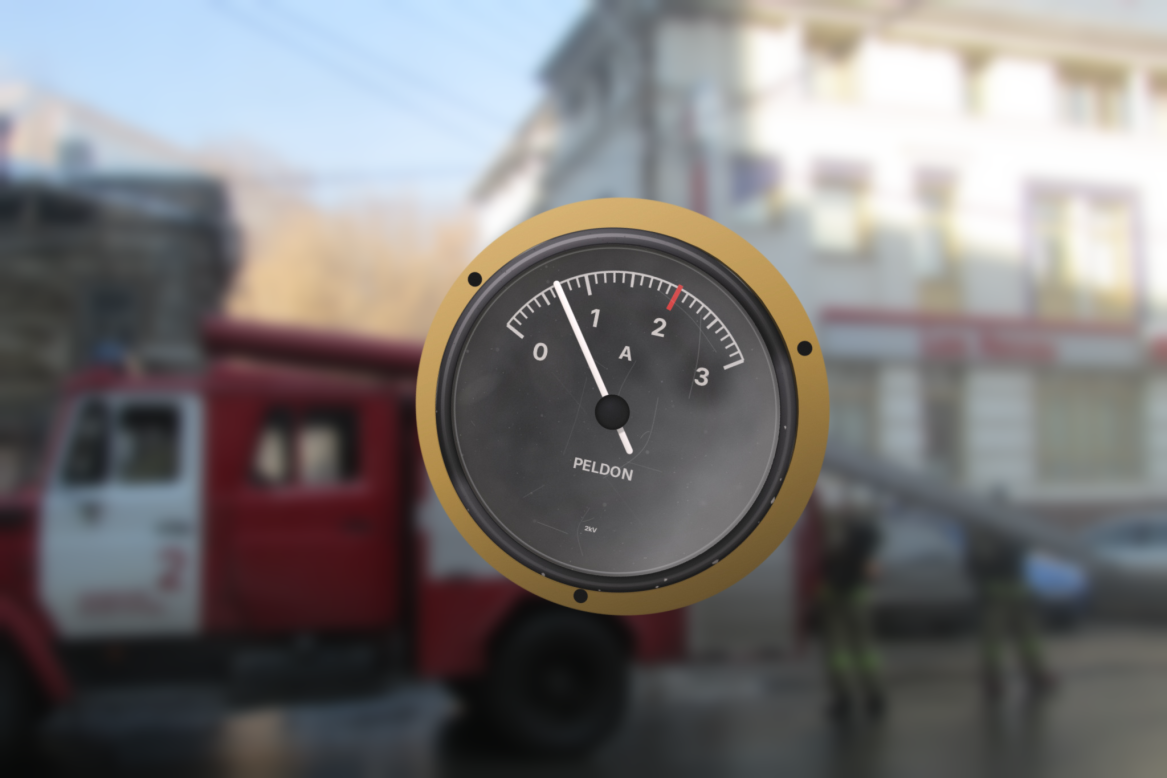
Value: 0.7 A
